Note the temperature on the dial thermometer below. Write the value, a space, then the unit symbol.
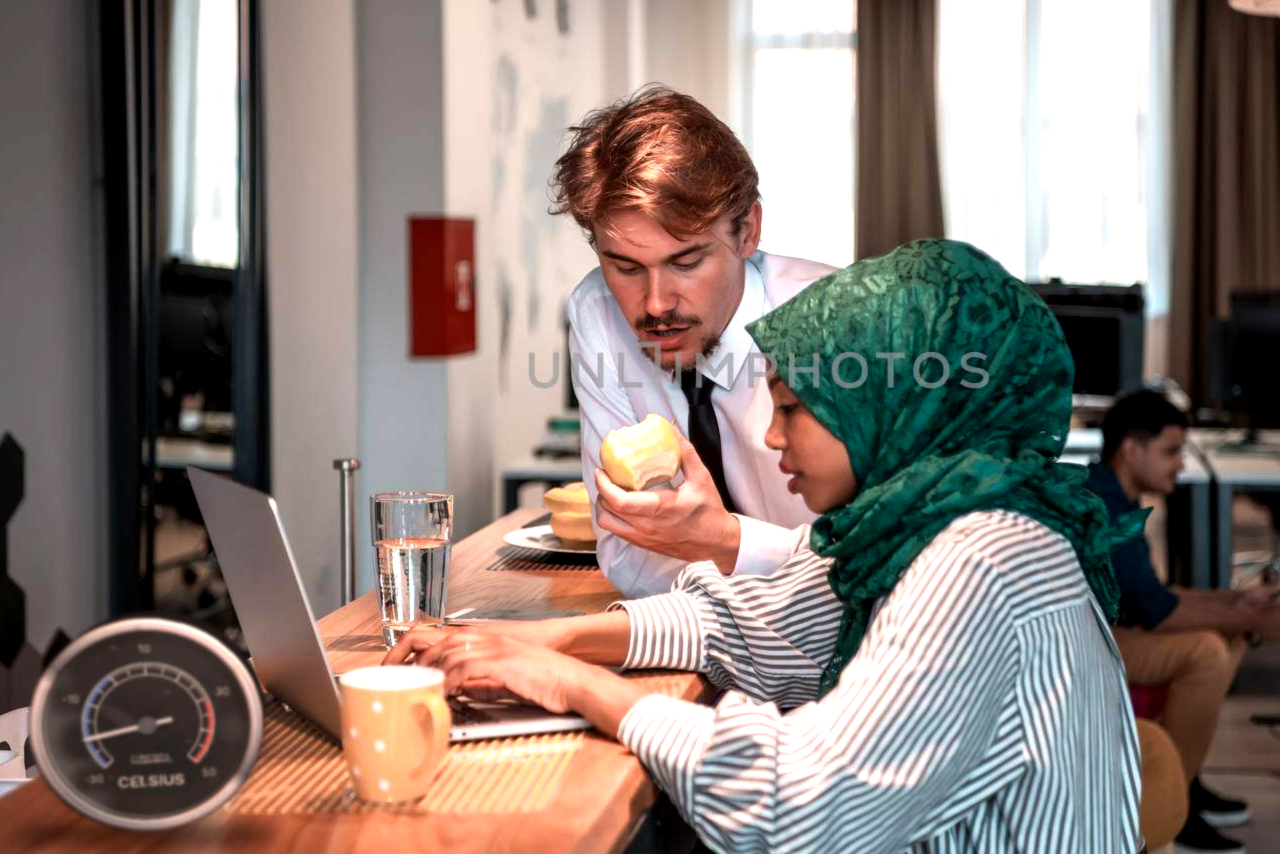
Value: -20 °C
